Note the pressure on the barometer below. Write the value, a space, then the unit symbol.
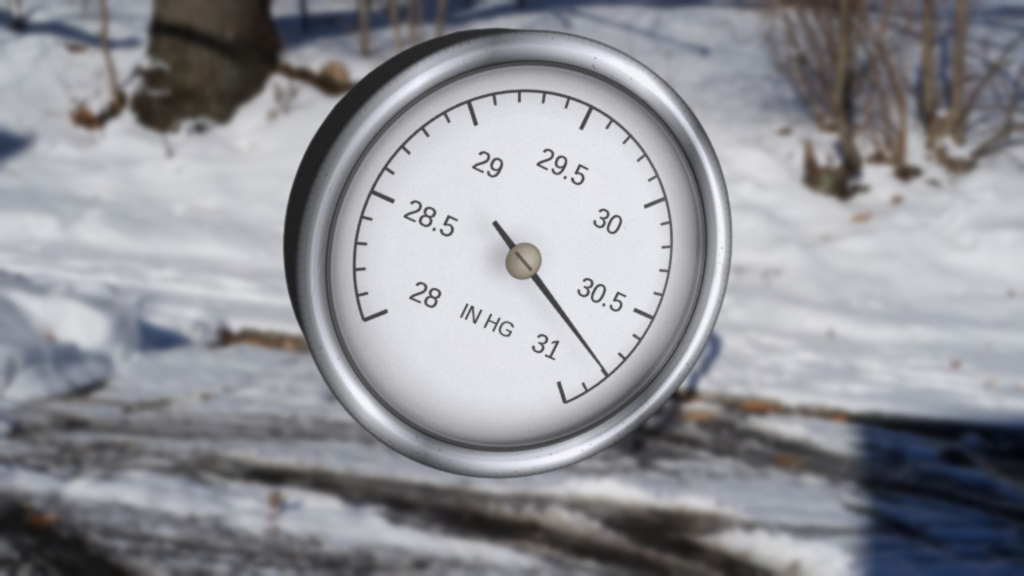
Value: 30.8 inHg
